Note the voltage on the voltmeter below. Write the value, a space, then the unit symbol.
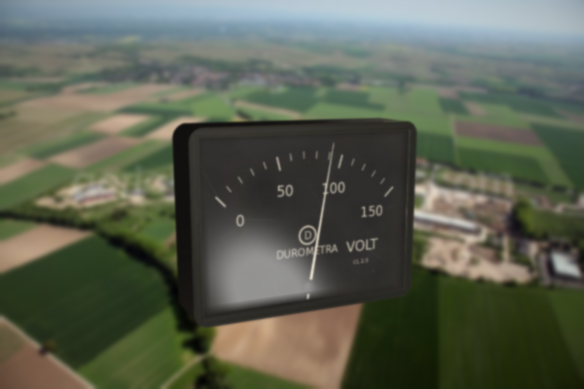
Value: 90 V
